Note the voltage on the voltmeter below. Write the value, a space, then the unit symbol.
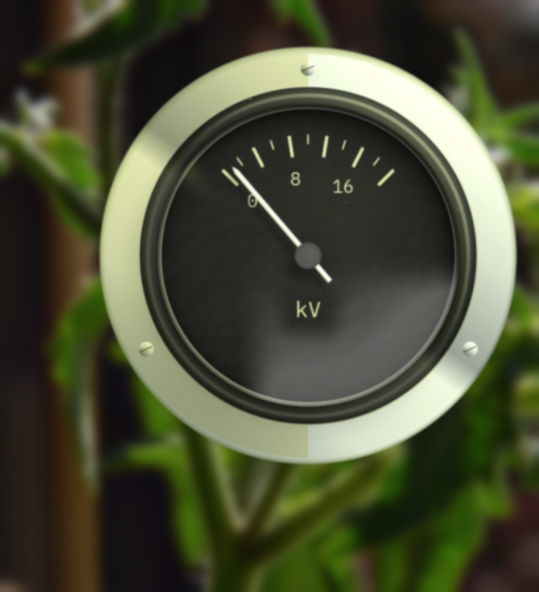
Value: 1 kV
